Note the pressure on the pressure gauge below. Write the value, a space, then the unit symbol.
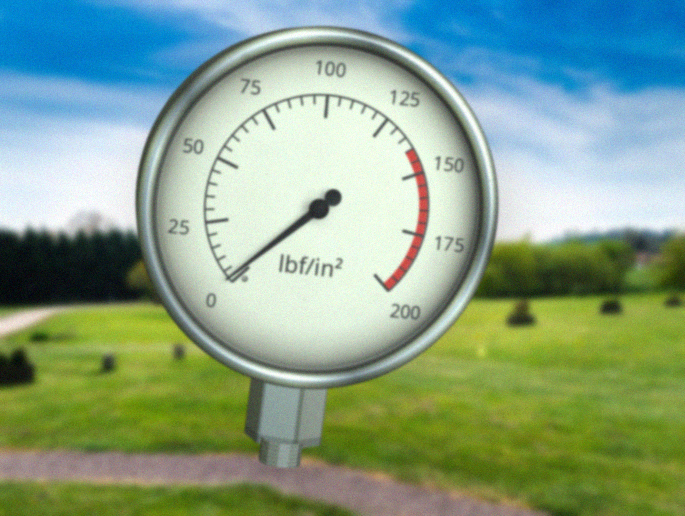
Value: 2.5 psi
